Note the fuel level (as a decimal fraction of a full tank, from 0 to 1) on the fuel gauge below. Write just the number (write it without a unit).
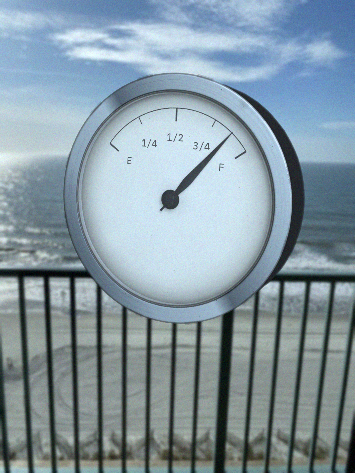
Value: 0.875
